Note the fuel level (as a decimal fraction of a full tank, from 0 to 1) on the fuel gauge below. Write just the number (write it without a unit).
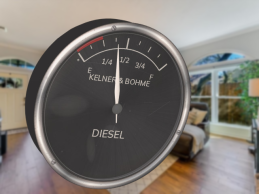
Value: 0.375
